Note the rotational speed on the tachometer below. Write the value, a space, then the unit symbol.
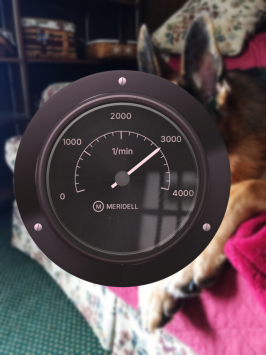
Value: 3000 rpm
